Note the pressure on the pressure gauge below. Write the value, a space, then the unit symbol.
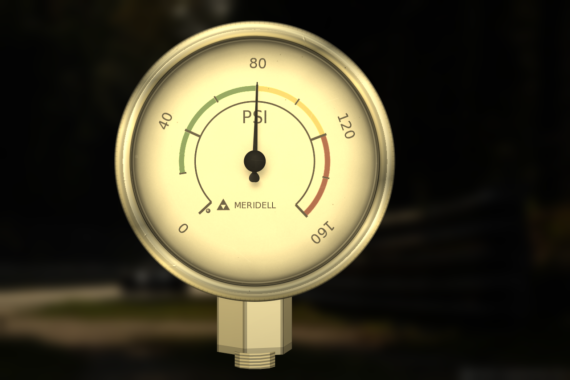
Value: 80 psi
